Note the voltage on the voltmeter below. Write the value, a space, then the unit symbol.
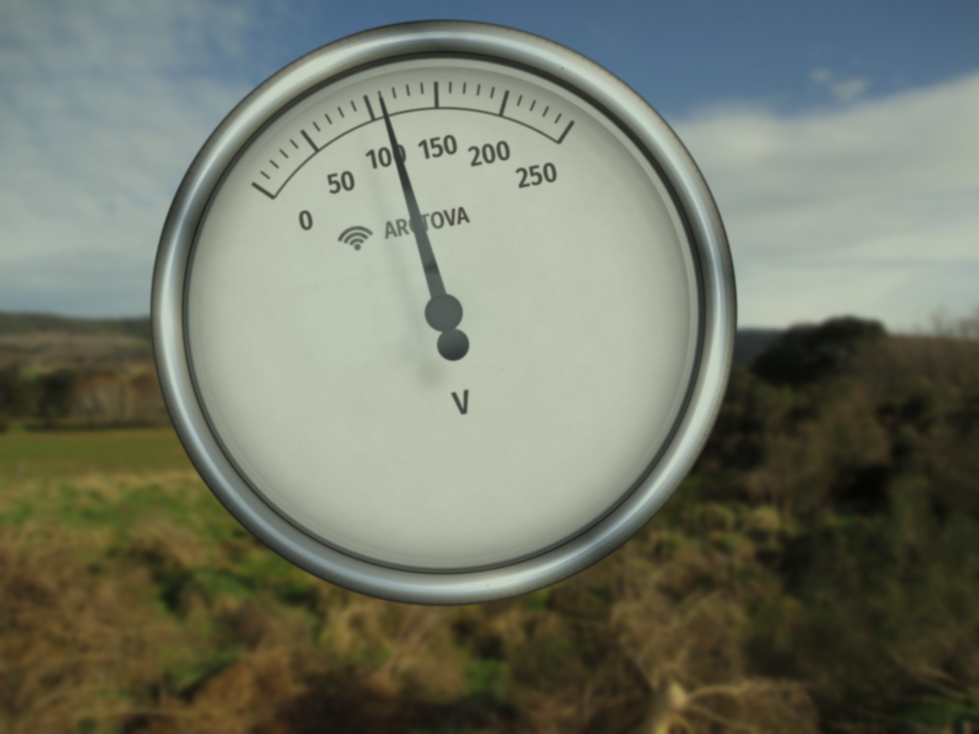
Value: 110 V
